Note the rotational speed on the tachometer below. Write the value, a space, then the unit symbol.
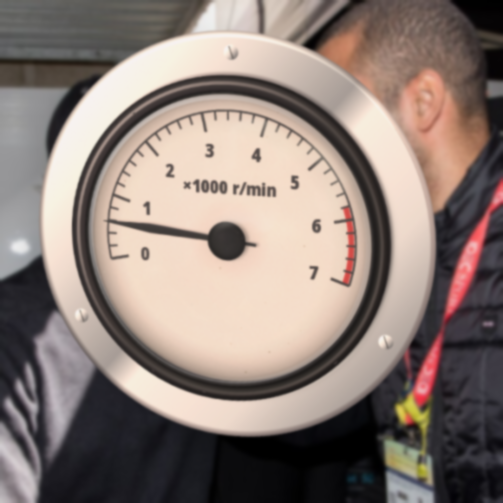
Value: 600 rpm
